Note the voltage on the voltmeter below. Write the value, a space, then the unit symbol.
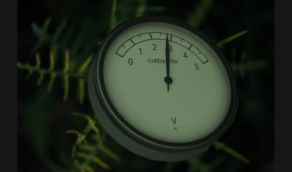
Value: 2.75 V
